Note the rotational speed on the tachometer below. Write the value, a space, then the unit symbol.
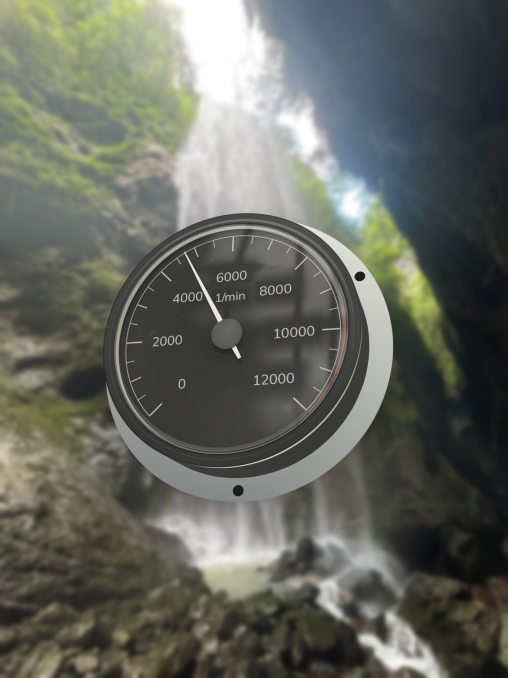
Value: 4750 rpm
